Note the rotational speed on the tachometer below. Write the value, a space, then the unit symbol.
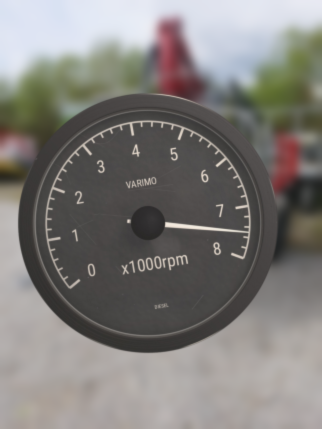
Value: 7500 rpm
